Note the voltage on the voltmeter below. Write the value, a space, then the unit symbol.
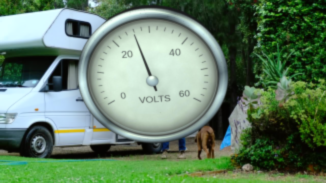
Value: 26 V
